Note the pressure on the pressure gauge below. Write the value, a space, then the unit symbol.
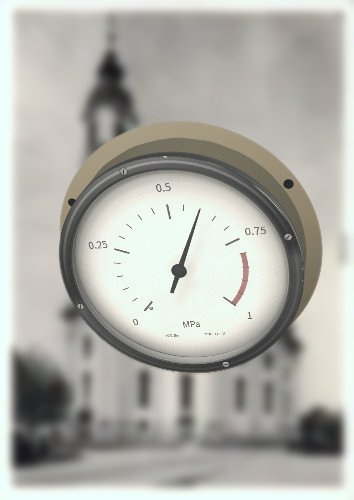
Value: 0.6 MPa
